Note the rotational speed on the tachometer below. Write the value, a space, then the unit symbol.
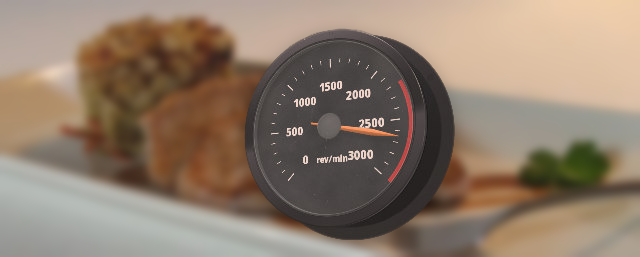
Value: 2650 rpm
